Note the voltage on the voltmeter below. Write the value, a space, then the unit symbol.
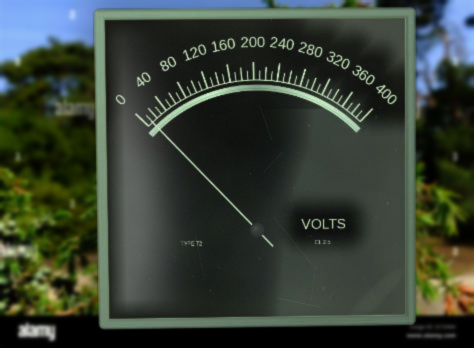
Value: 10 V
